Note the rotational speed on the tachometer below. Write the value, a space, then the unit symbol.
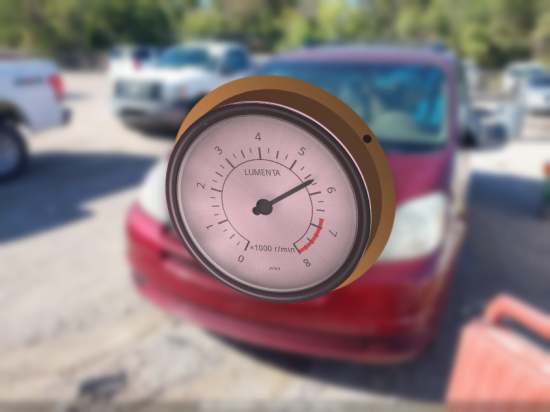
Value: 5625 rpm
